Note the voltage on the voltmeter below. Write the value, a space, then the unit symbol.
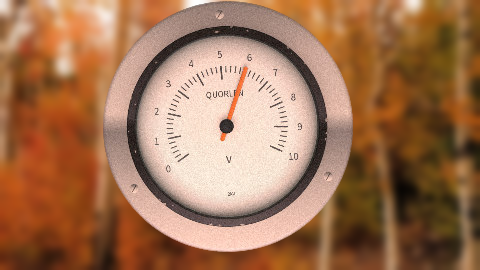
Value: 6 V
